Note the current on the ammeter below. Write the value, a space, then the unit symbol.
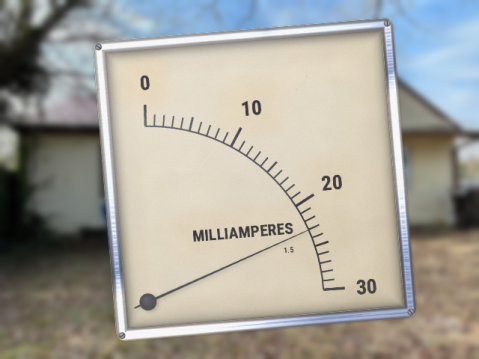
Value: 23 mA
